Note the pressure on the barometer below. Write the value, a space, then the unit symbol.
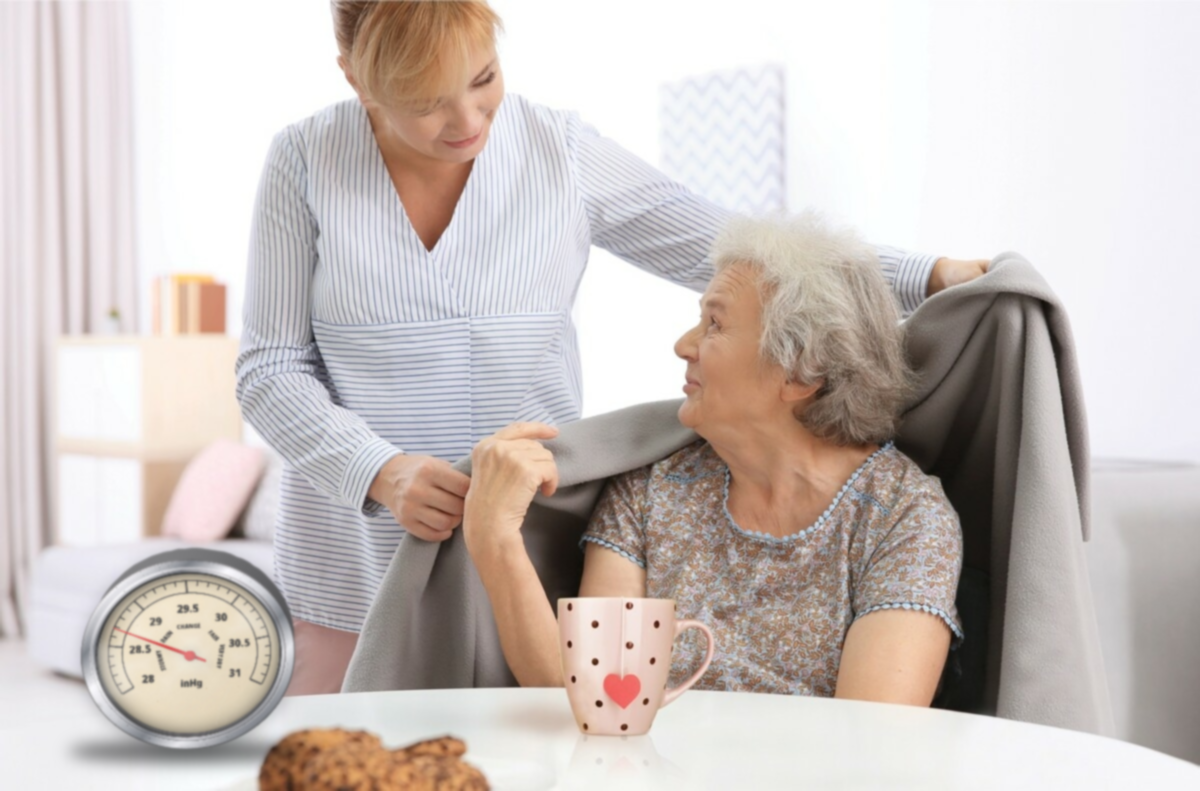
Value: 28.7 inHg
